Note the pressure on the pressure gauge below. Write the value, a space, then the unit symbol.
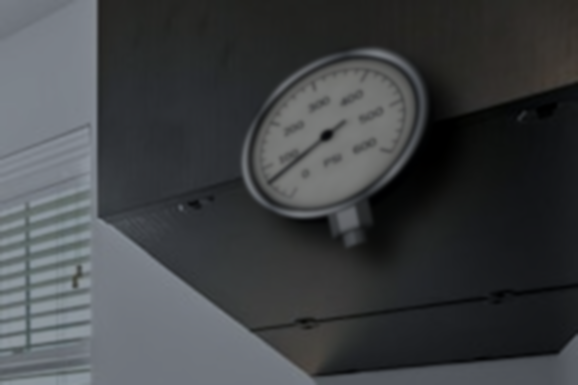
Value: 60 psi
